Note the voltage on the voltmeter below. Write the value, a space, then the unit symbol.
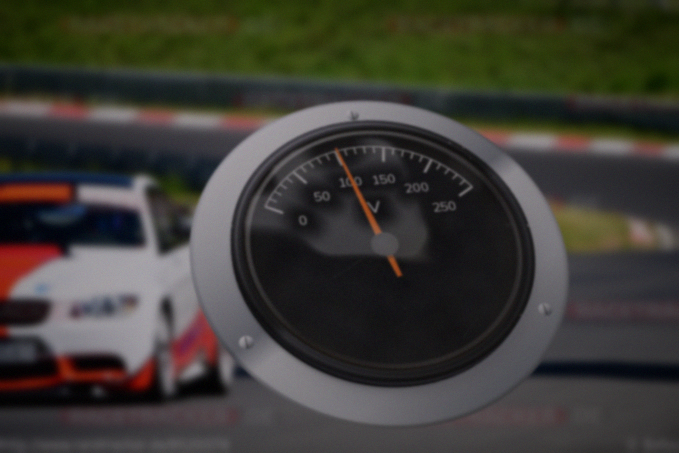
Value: 100 V
